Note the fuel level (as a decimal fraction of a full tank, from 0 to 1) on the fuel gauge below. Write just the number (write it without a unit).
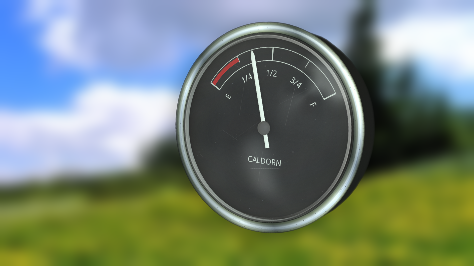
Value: 0.375
